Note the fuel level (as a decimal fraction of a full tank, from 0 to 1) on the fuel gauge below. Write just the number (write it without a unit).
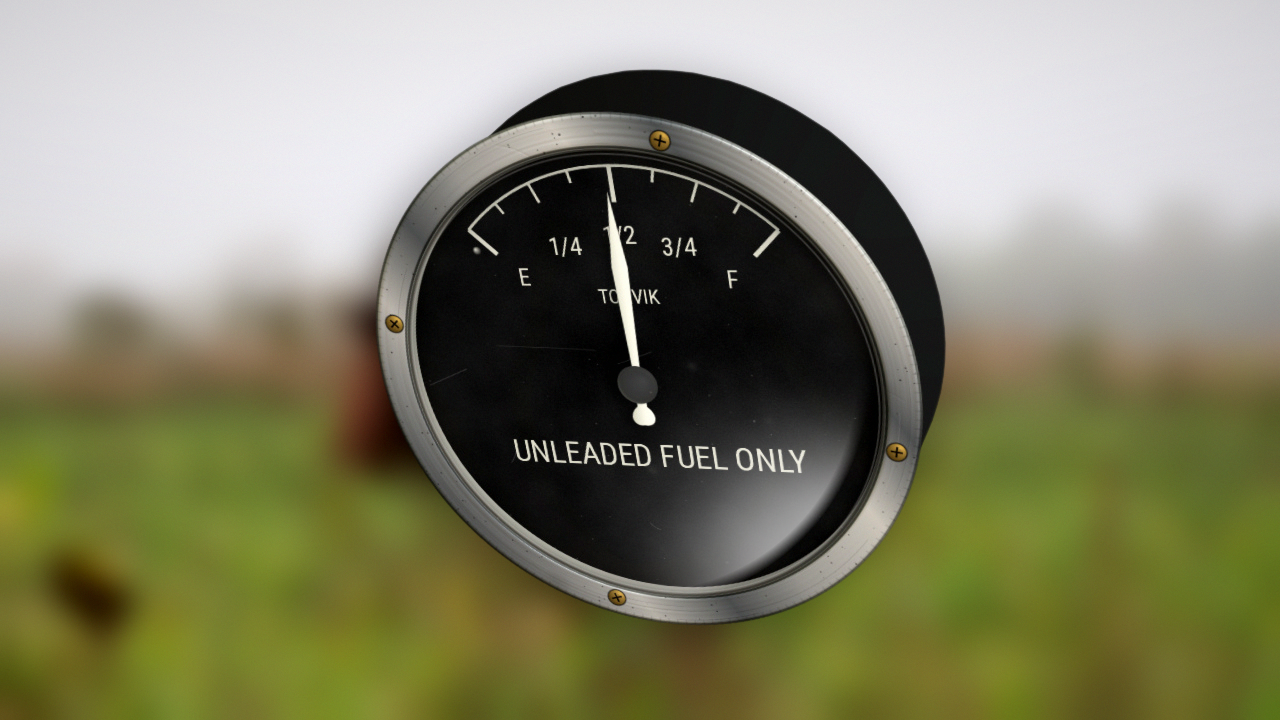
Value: 0.5
